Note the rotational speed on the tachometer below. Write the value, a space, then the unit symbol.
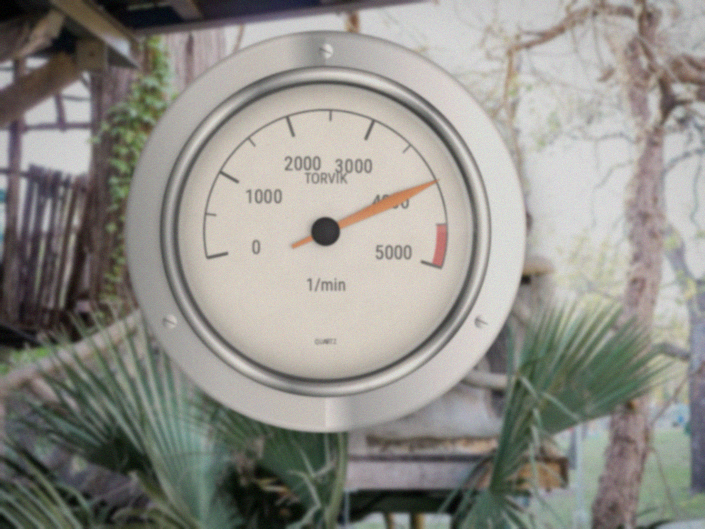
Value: 4000 rpm
